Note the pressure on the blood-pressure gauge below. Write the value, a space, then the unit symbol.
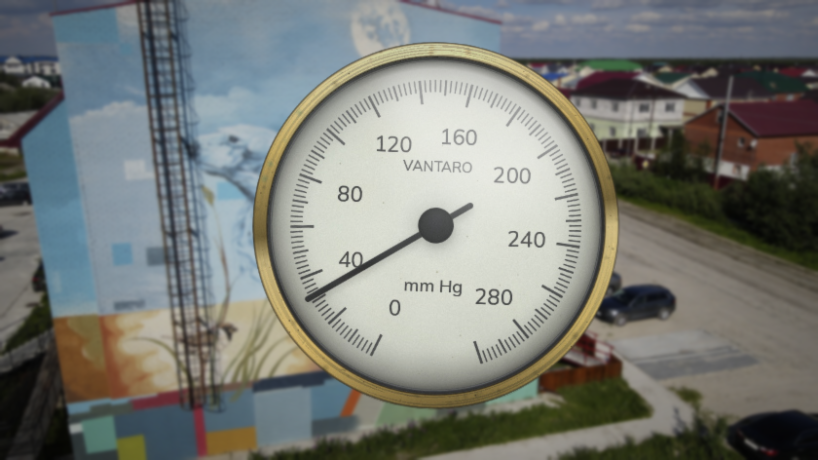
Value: 32 mmHg
